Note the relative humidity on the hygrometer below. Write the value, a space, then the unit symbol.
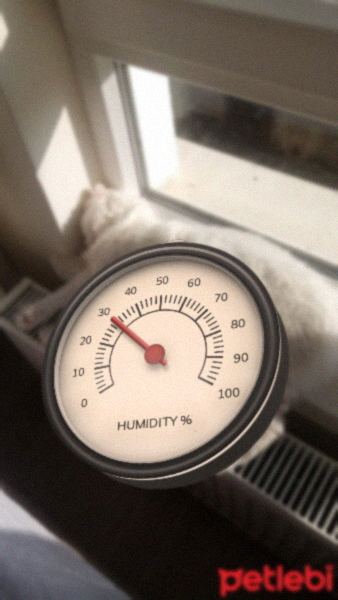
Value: 30 %
